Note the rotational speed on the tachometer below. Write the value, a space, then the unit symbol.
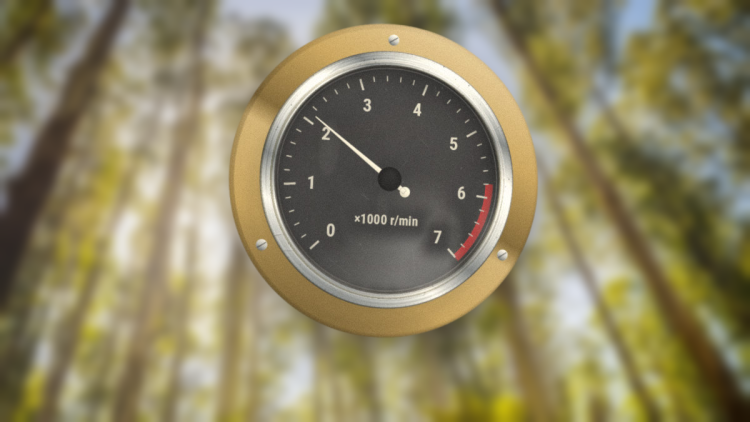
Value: 2100 rpm
